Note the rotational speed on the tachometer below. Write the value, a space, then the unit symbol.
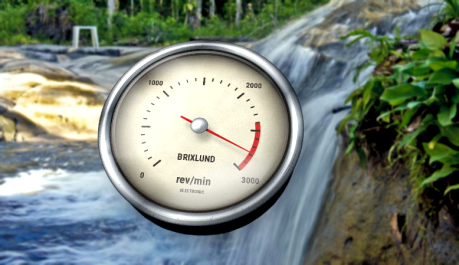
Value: 2800 rpm
